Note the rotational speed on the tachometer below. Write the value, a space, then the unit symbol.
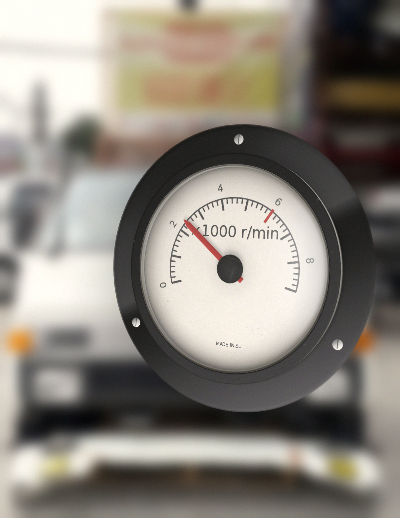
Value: 2400 rpm
